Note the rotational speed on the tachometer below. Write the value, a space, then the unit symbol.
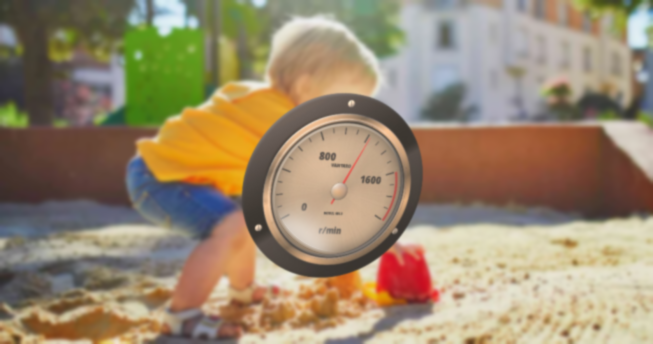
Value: 1200 rpm
